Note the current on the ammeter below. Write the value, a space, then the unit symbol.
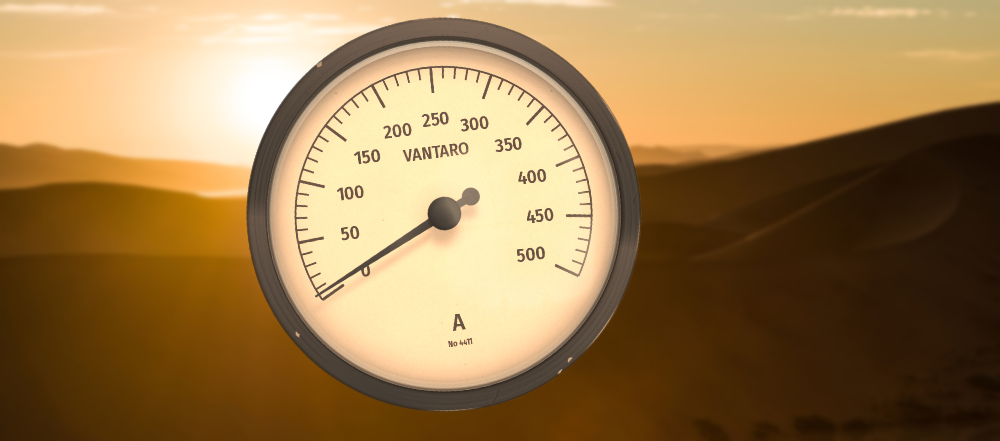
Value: 5 A
